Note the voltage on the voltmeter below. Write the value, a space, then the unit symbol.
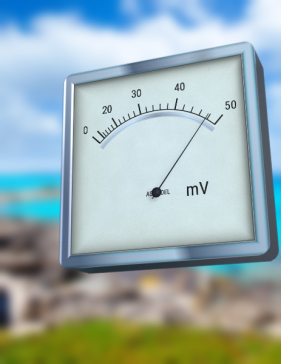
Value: 48 mV
